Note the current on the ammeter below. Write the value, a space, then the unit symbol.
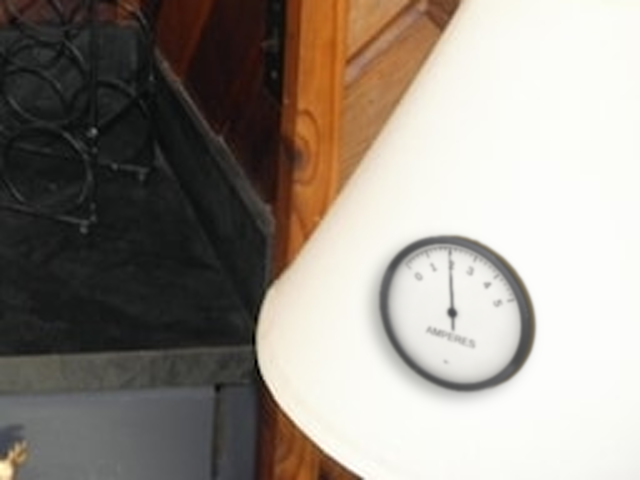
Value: 2 A
